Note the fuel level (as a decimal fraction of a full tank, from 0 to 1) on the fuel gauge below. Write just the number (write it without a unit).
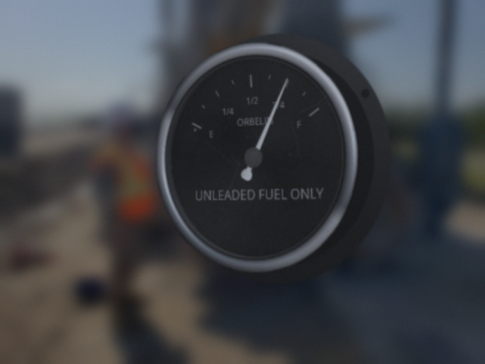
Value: 0.75
